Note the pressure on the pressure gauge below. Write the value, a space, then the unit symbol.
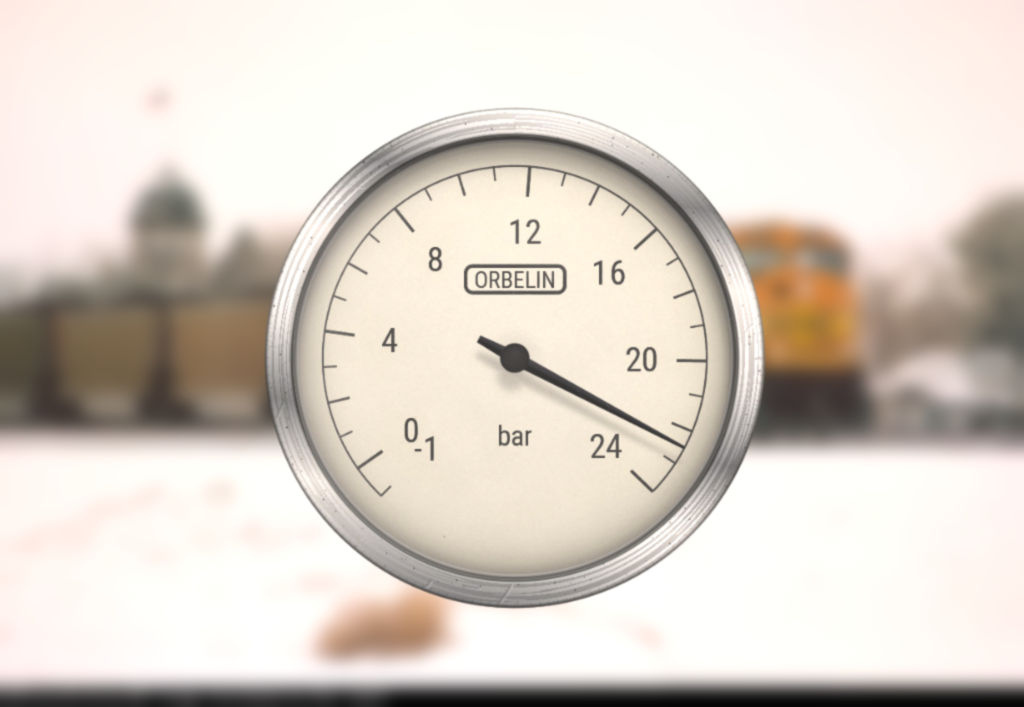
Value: 22.5 bar
